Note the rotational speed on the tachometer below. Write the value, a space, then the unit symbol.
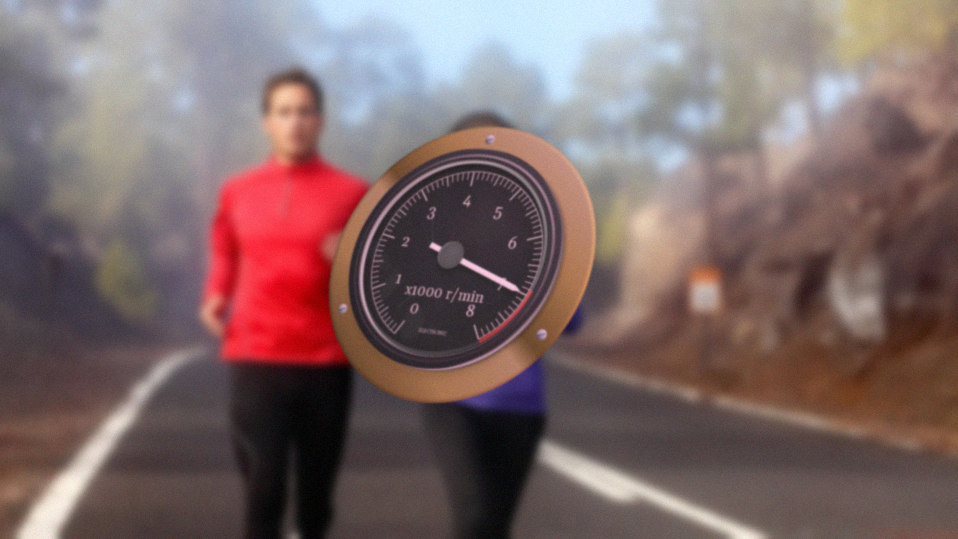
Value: 7000 rpm
